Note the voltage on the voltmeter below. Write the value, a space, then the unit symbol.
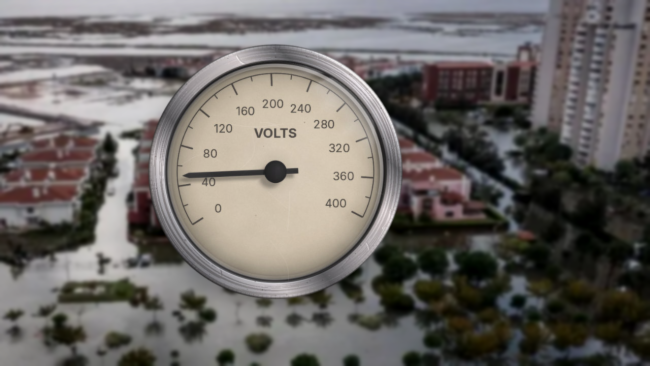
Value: 50 V
